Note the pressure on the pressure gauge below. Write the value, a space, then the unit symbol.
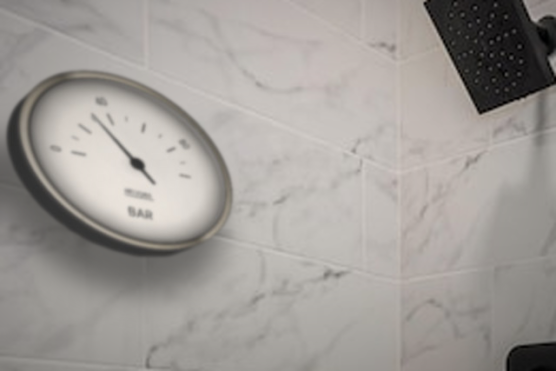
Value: 30 bar
